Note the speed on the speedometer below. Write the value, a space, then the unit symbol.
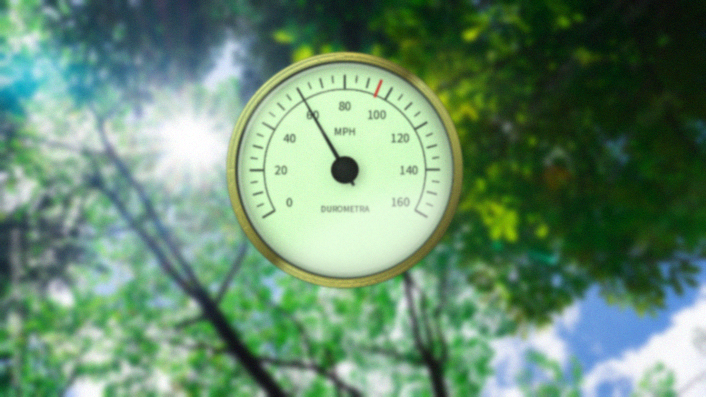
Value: 60 mph
